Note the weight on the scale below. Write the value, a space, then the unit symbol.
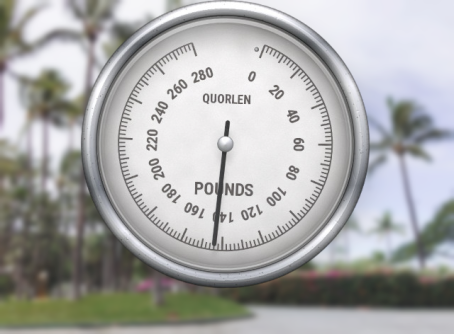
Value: 144 lb
